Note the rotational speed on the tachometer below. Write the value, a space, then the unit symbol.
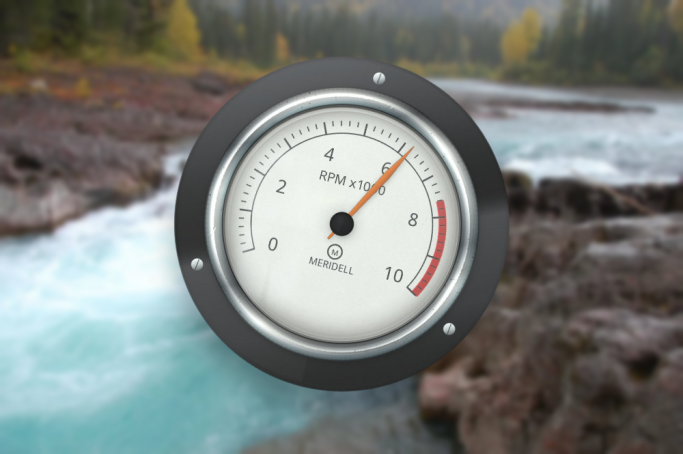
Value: 6200 rpm
